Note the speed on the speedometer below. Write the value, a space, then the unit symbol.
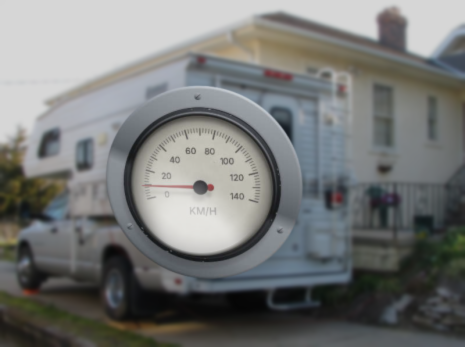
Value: 10 km/h
